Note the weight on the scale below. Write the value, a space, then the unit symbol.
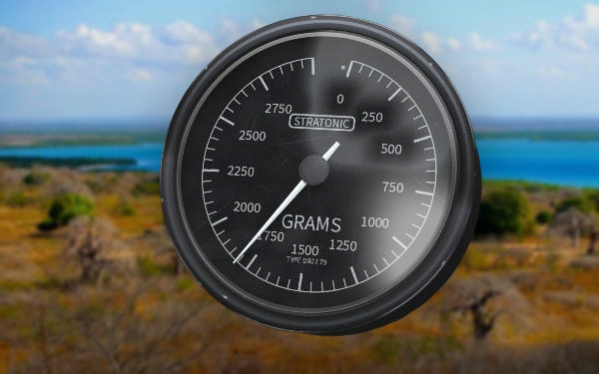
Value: 1800 g
